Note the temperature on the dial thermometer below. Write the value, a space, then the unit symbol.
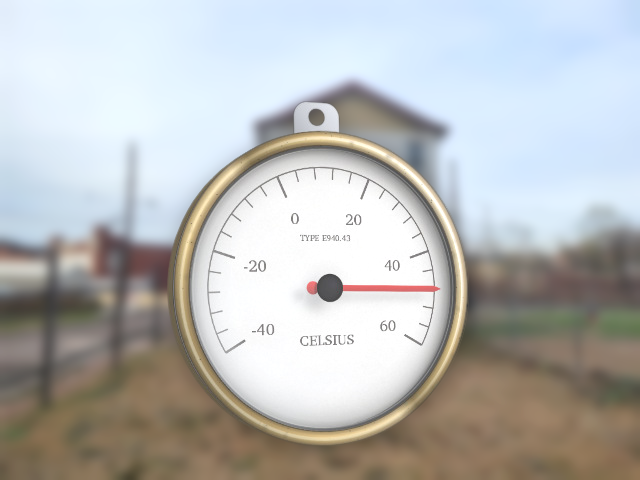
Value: 48 °C
